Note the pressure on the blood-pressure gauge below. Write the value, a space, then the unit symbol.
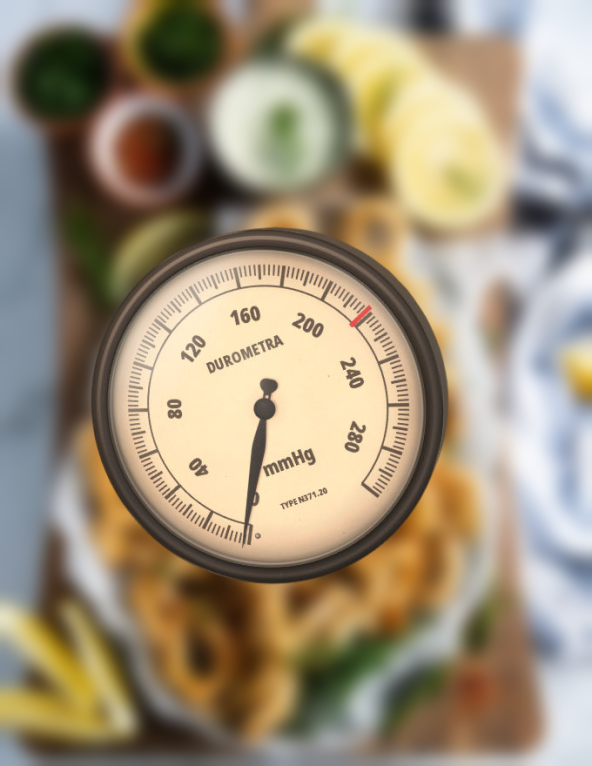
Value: 2 mmHg
